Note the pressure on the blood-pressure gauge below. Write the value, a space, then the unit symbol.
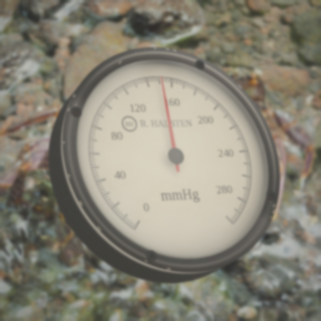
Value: 150 mmHg
